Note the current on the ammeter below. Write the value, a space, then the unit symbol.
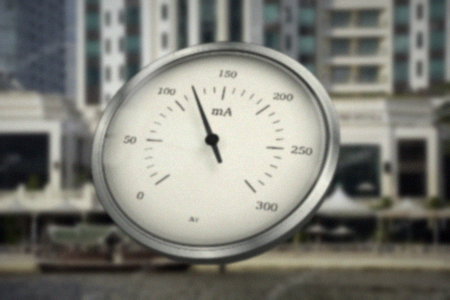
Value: 120 mA
